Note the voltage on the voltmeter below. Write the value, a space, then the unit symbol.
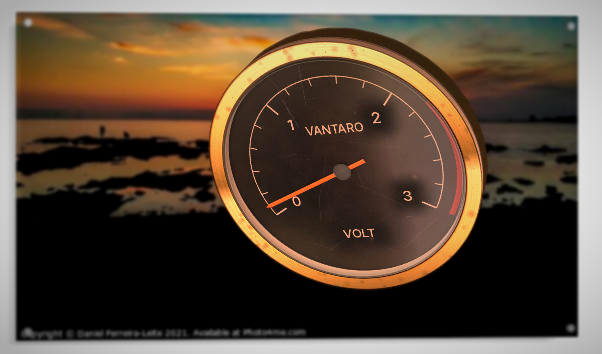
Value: 0.1 V
